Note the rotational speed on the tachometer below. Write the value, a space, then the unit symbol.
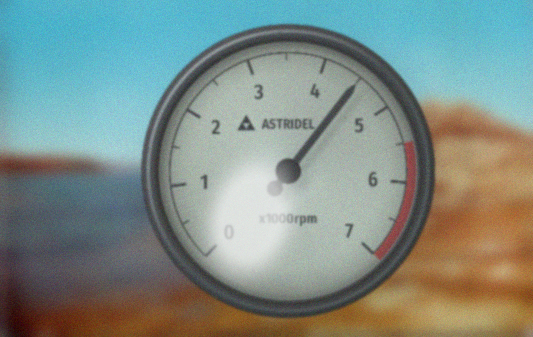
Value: 4500 rpm
